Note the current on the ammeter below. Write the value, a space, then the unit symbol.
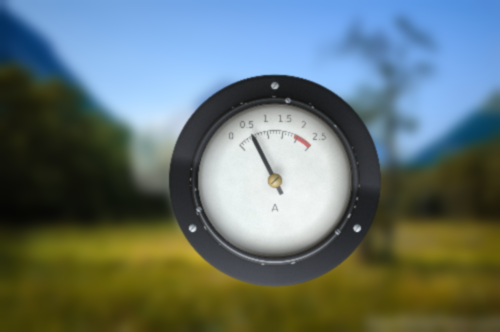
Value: 0.5 A
